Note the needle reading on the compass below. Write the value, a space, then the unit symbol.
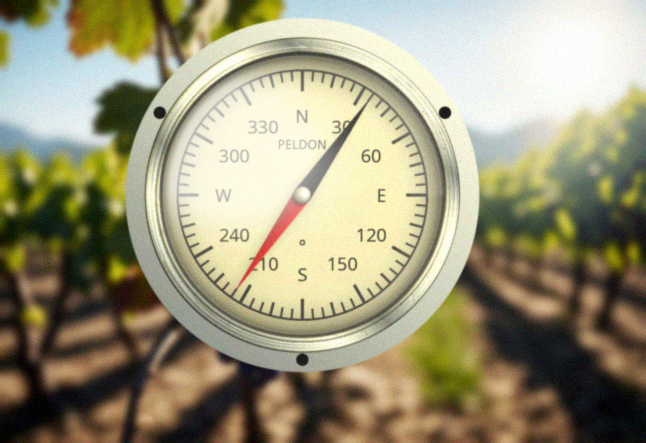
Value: 215 °
